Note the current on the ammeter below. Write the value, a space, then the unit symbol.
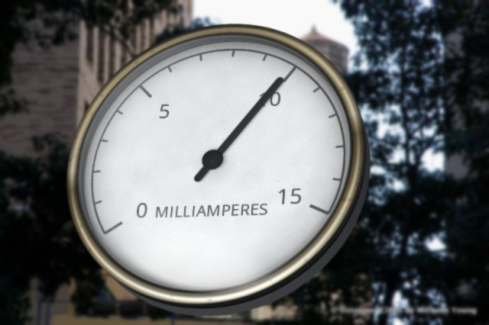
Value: 10 mA
